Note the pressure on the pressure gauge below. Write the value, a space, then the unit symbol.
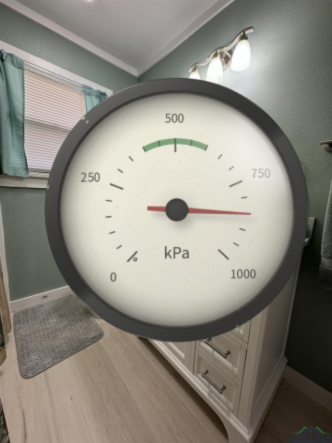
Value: 850 kPa
